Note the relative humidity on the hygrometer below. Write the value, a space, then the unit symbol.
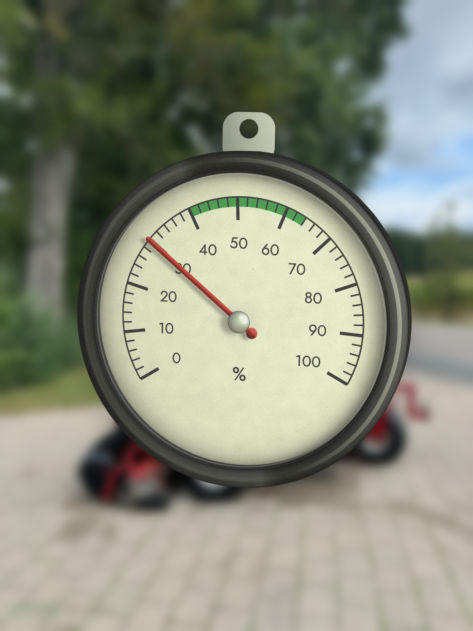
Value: 30 %
